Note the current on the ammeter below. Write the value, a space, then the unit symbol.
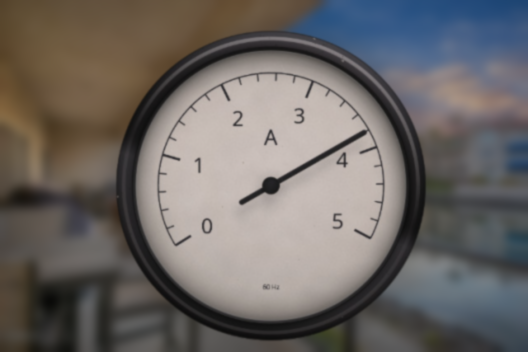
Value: 3.8 A
